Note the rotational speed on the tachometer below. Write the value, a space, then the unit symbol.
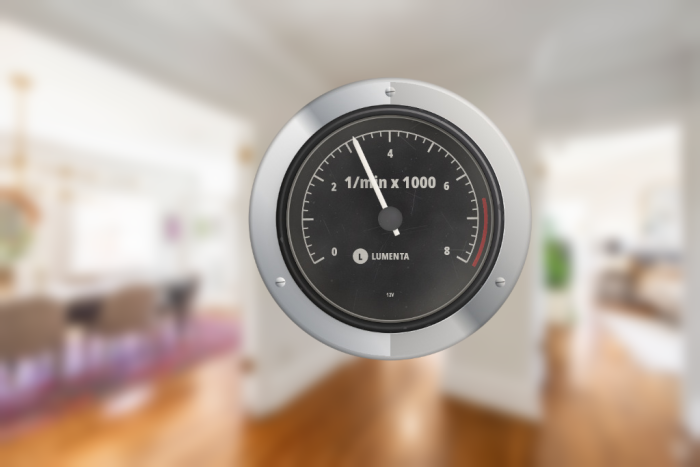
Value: 3200 rpm
